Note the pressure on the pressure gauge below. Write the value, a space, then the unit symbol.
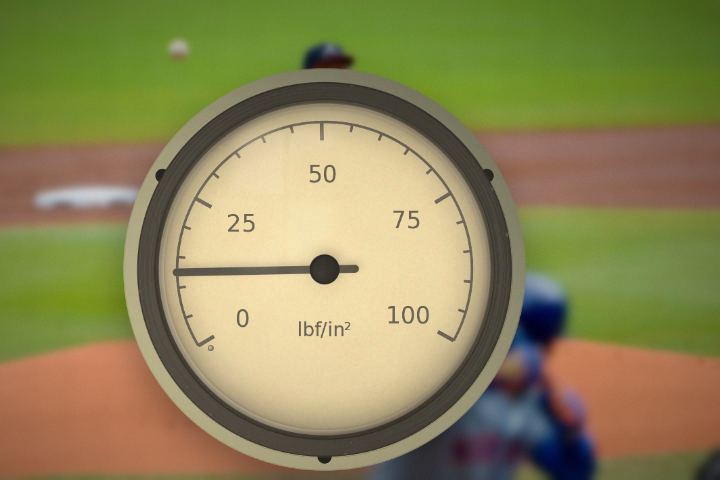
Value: 12.5 psi
